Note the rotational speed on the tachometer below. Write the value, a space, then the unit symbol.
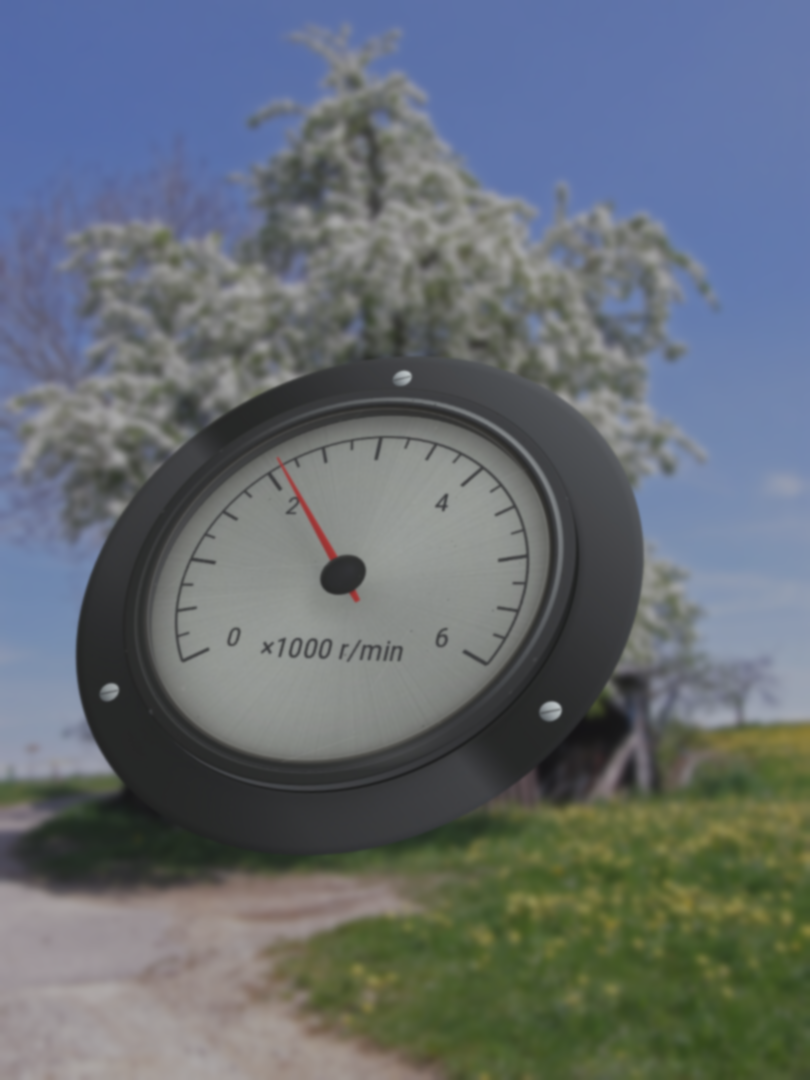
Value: 2125 rpm
